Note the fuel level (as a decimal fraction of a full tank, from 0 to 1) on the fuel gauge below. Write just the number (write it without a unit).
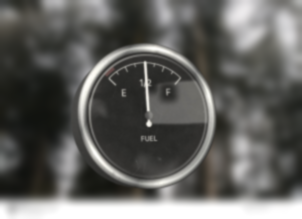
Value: 0.5
